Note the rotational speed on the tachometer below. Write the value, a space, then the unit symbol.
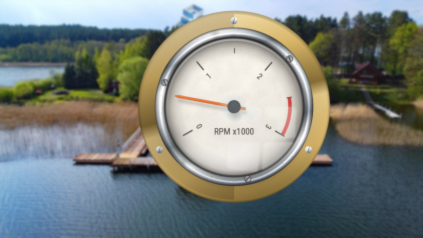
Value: 500 rpm
